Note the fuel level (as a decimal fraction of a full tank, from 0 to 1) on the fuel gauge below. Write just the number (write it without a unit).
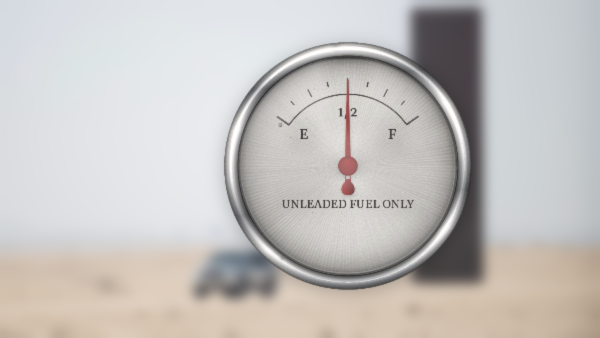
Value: 0.5
